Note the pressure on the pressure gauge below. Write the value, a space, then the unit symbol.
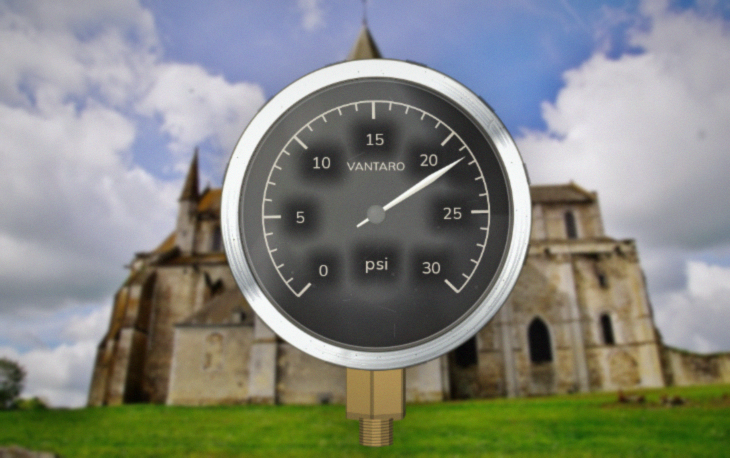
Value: 21.5 psi
